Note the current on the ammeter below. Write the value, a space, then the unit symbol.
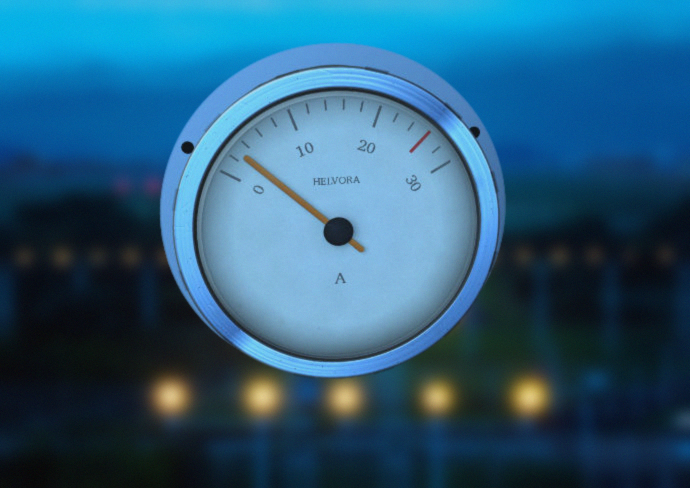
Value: 3 A
